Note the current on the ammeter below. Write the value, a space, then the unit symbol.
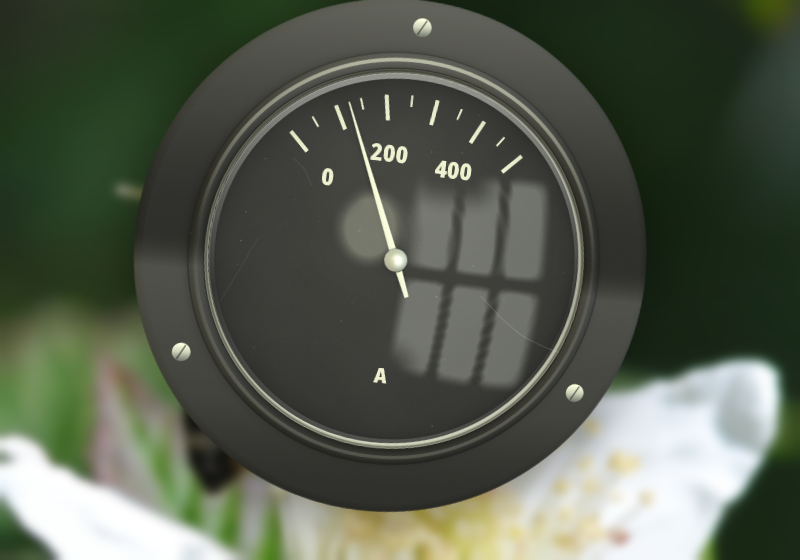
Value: 125 A
